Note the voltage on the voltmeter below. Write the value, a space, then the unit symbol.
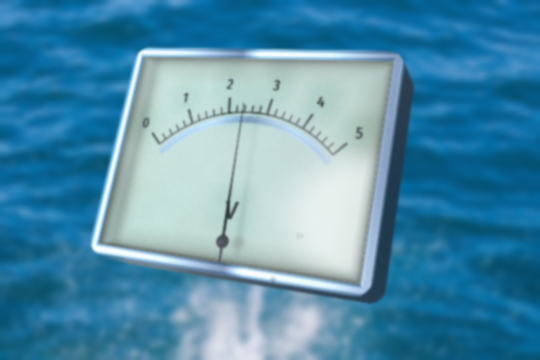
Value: 2.4 V
